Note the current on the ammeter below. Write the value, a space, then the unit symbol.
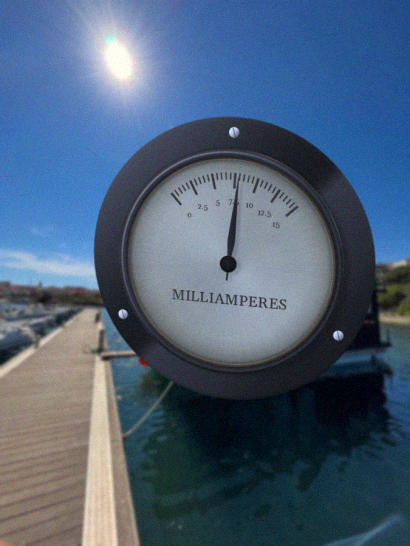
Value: 8 mA
